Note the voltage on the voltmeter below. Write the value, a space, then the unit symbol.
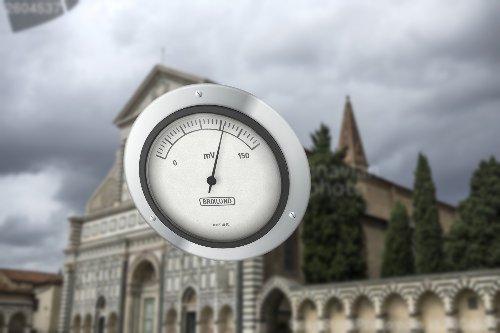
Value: 105 mV
